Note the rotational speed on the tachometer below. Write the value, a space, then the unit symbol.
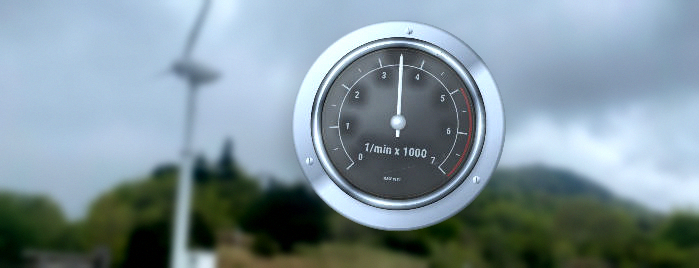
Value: 3500 rpm
